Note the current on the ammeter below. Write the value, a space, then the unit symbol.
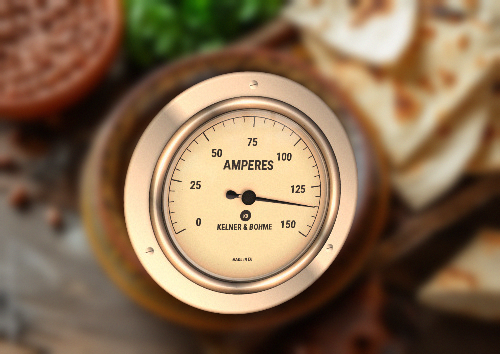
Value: 135 A
